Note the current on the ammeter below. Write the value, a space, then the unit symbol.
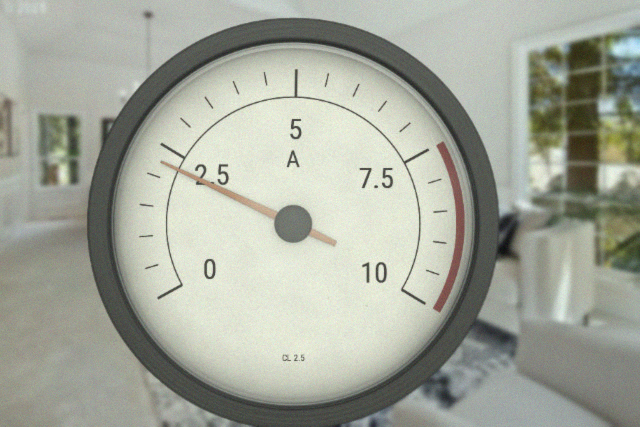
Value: 2.25 A
